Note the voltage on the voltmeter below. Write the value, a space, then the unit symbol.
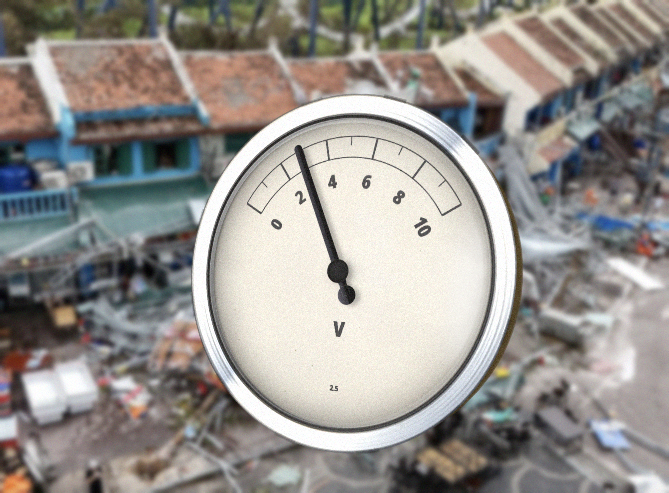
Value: 3 V
